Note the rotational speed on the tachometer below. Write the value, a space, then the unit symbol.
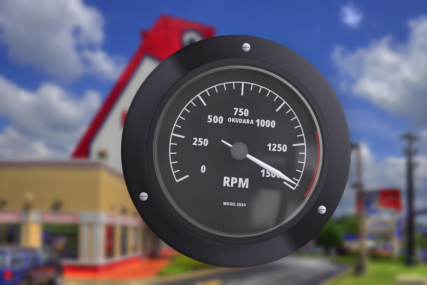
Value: 1475 rpm
